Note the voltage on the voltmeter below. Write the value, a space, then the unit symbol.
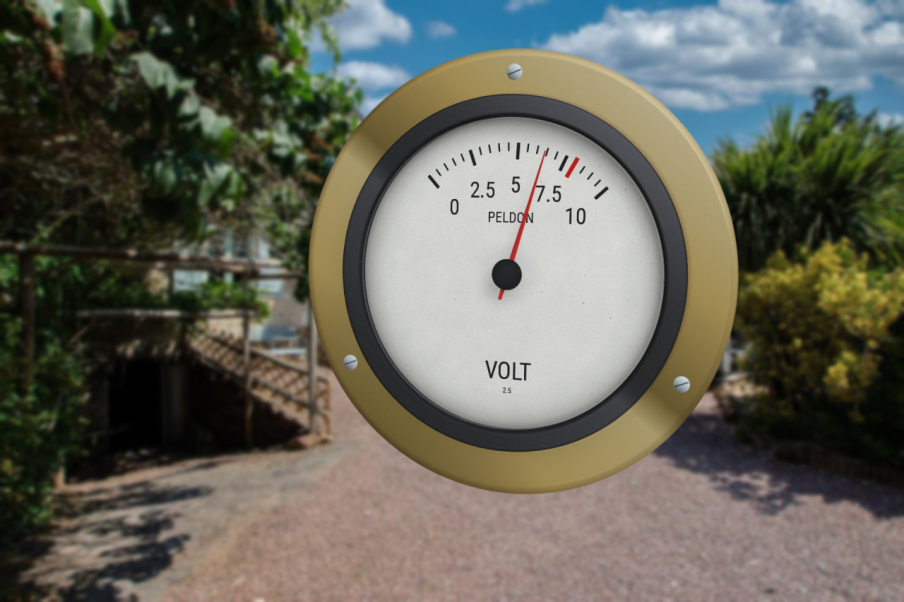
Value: 6.5 V
